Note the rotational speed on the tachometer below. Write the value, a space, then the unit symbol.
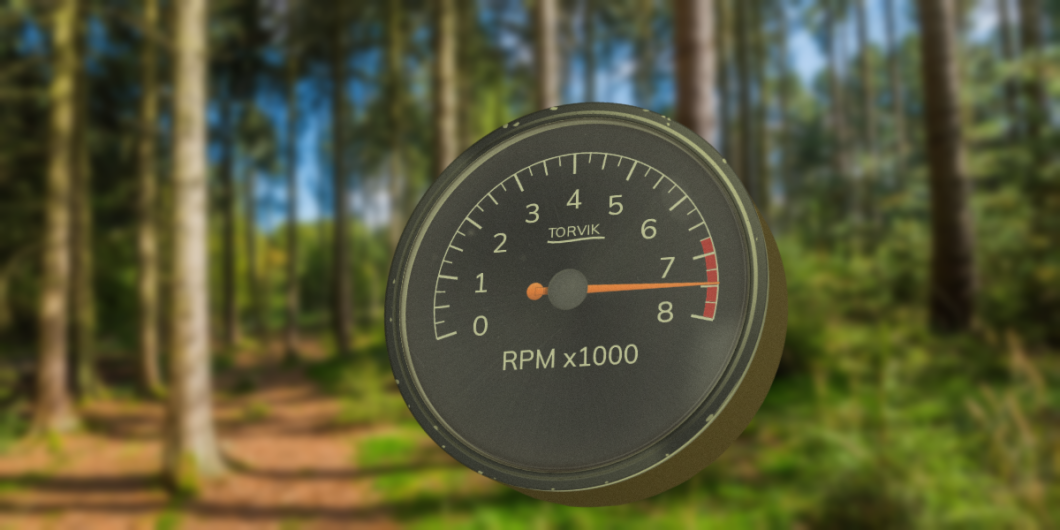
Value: 7500 rpm
